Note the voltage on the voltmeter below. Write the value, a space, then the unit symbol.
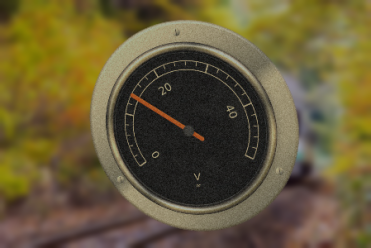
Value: 14 V
